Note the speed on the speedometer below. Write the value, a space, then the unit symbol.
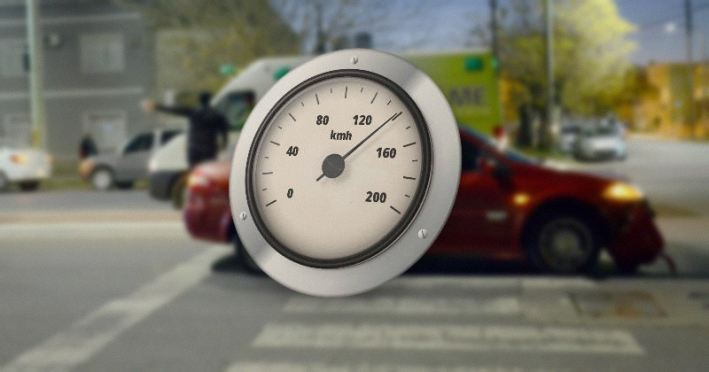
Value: 140 km/h
